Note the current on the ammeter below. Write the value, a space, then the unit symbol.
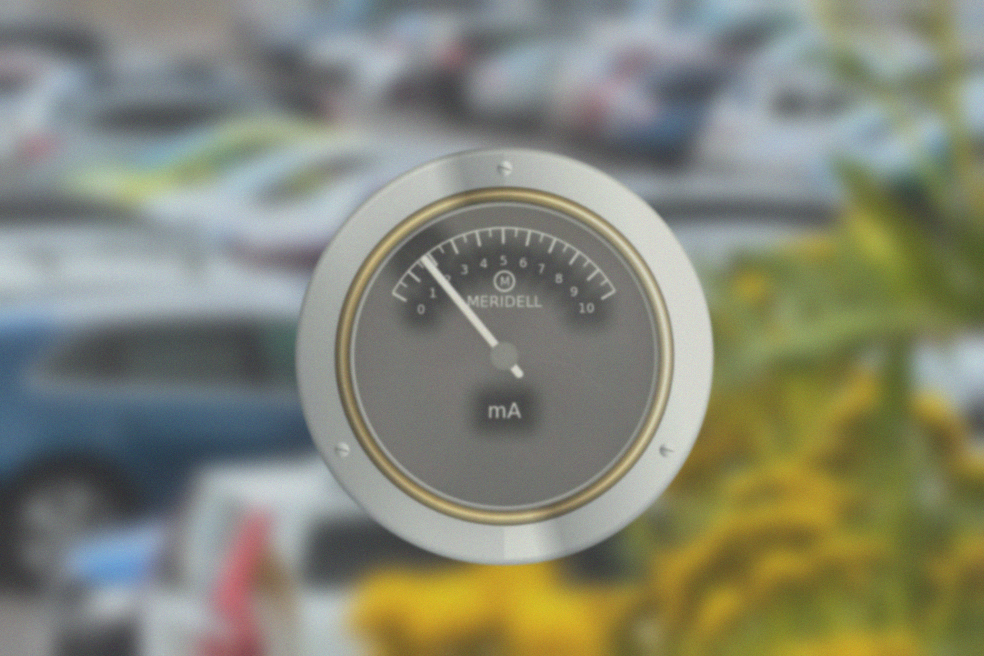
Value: 1.75 mA
